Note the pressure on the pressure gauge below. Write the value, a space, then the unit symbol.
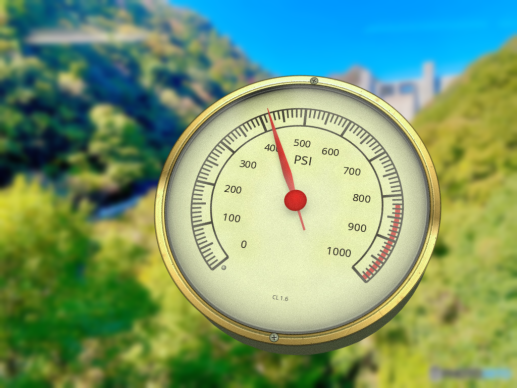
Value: 420 psi
